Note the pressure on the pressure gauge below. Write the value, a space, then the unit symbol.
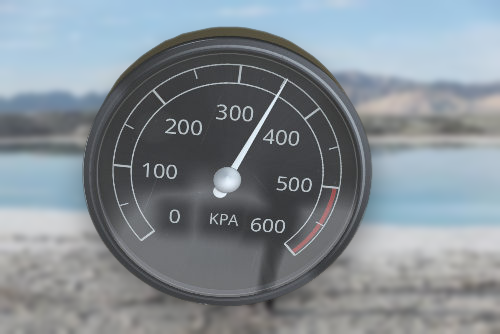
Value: 350 kPa
